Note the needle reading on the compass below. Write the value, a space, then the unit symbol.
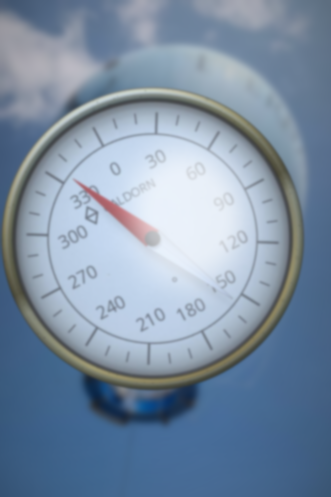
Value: 335 °
